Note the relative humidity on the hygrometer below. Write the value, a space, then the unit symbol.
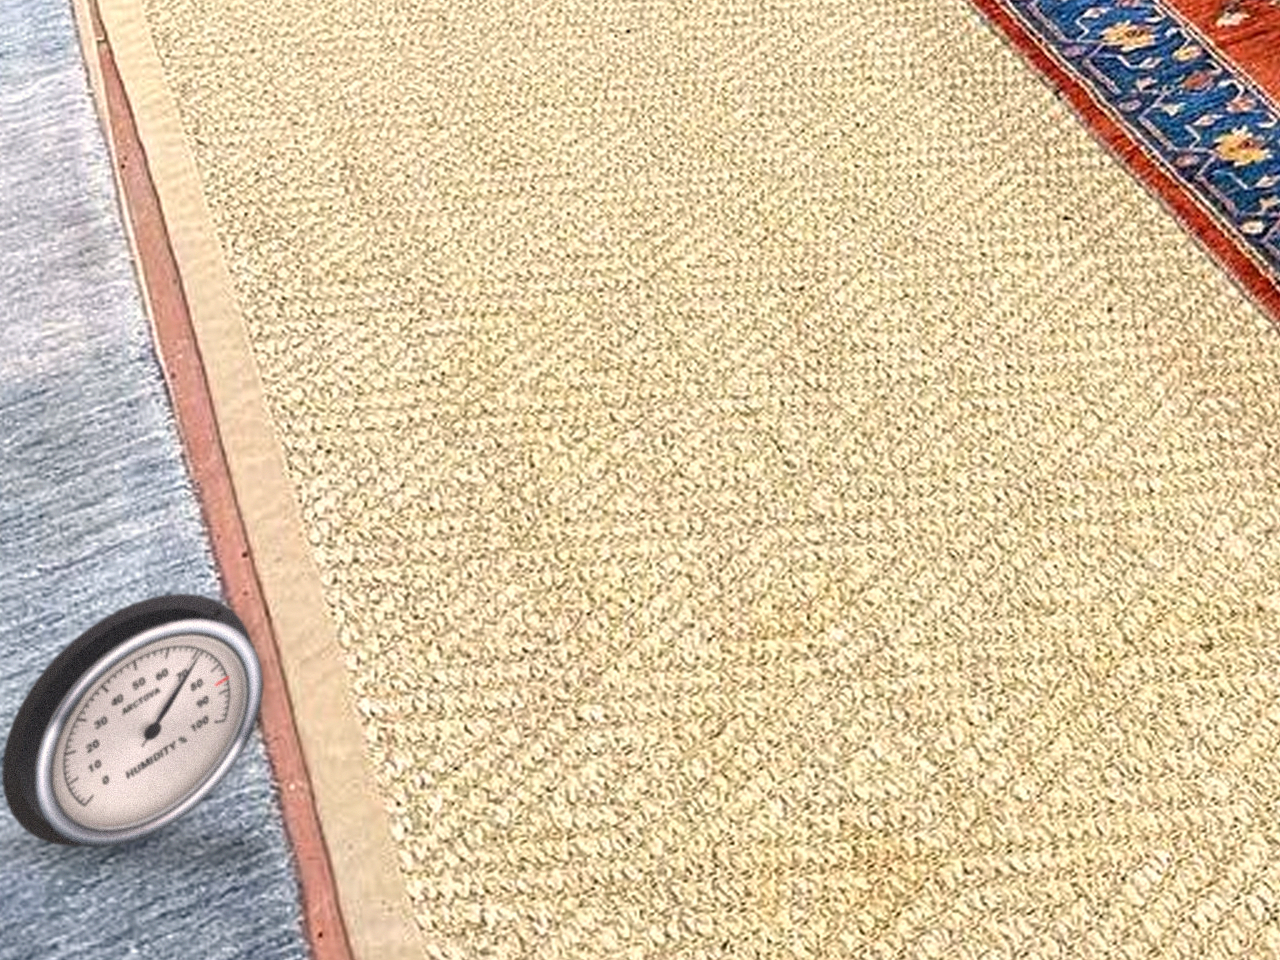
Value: 70 %
